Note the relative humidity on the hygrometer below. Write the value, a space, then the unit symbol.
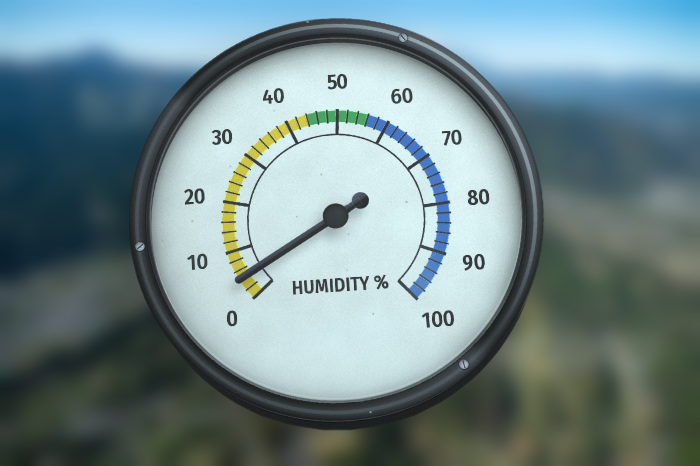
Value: 4 %
